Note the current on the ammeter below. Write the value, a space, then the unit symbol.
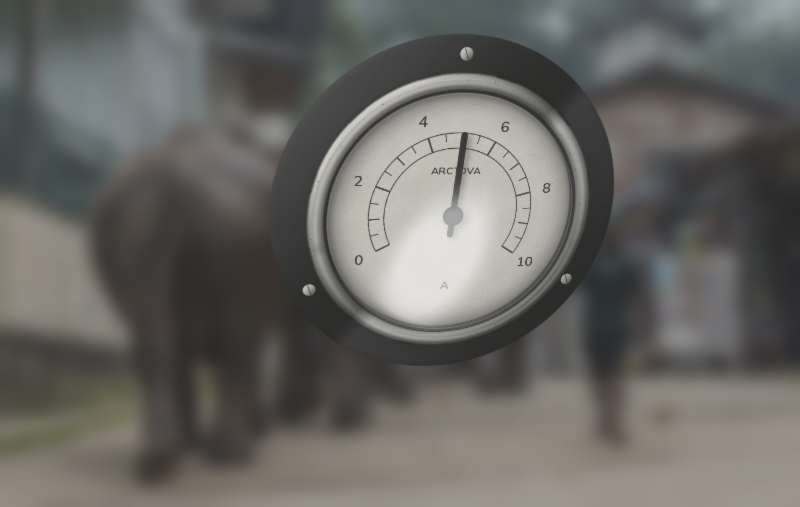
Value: 5 A
